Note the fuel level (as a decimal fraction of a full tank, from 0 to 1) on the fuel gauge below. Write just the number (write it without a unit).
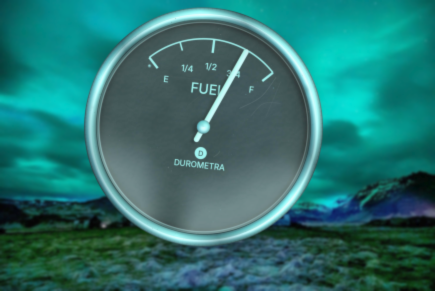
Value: 0.75
